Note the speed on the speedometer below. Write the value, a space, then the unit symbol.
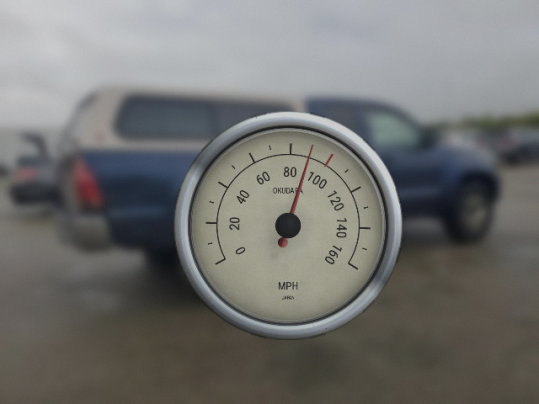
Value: 90 mph
